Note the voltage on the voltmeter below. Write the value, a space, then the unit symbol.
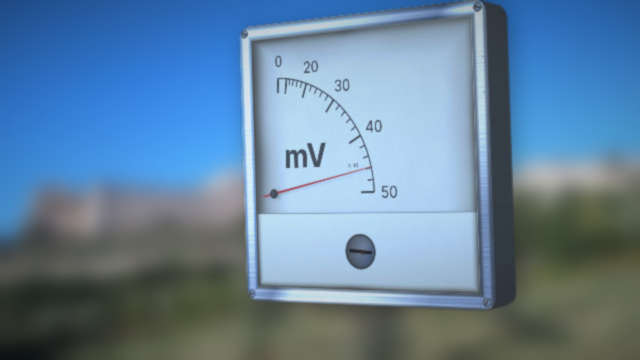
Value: 46 mV
